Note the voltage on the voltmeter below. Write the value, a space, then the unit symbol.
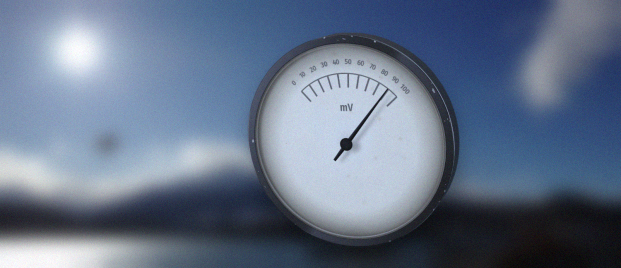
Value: 90 mV
